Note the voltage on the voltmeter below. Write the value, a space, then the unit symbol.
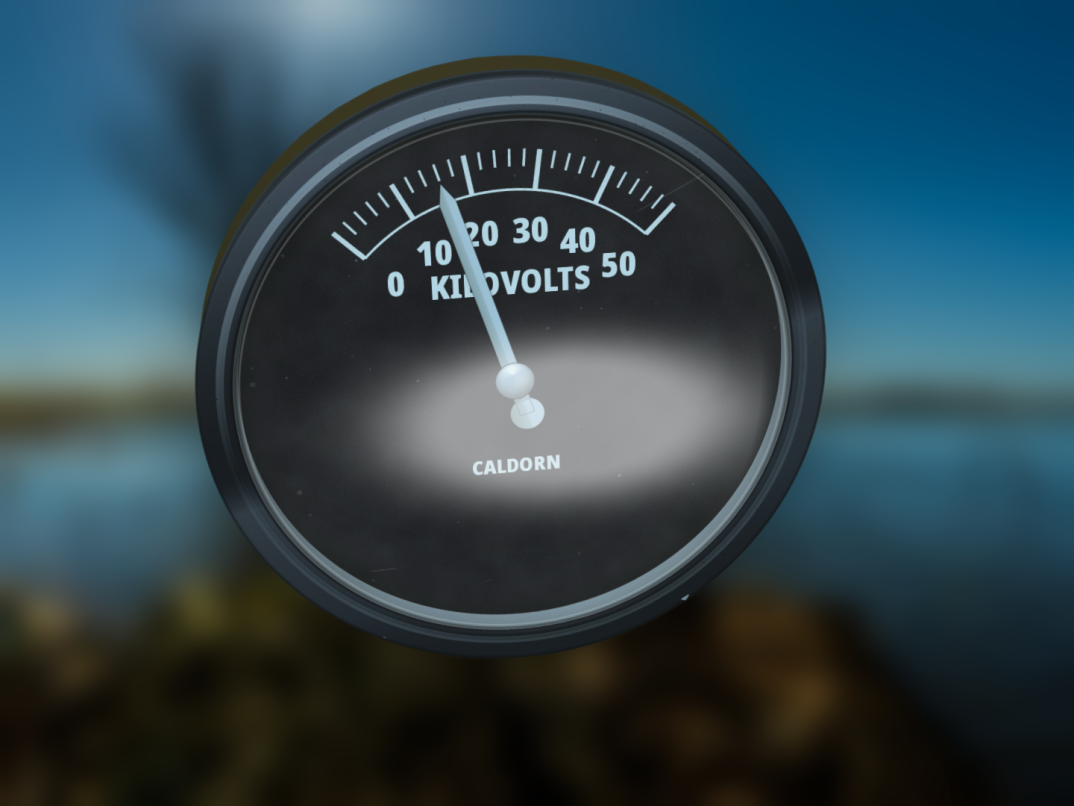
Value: 16 kV
